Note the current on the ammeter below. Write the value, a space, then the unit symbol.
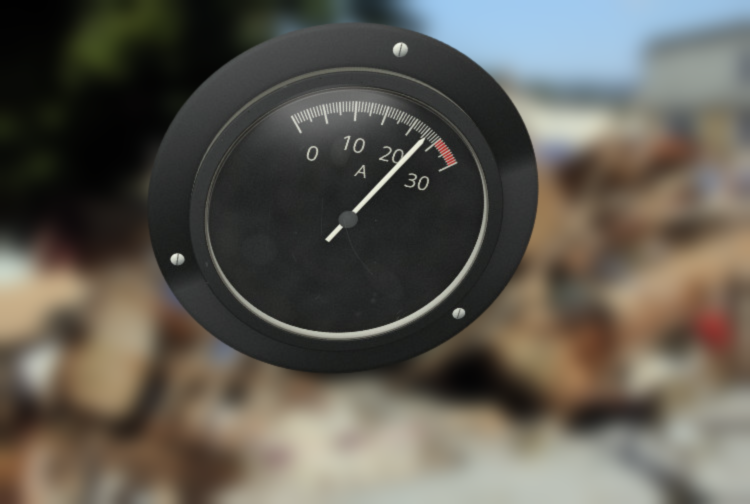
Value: 22.5 A
